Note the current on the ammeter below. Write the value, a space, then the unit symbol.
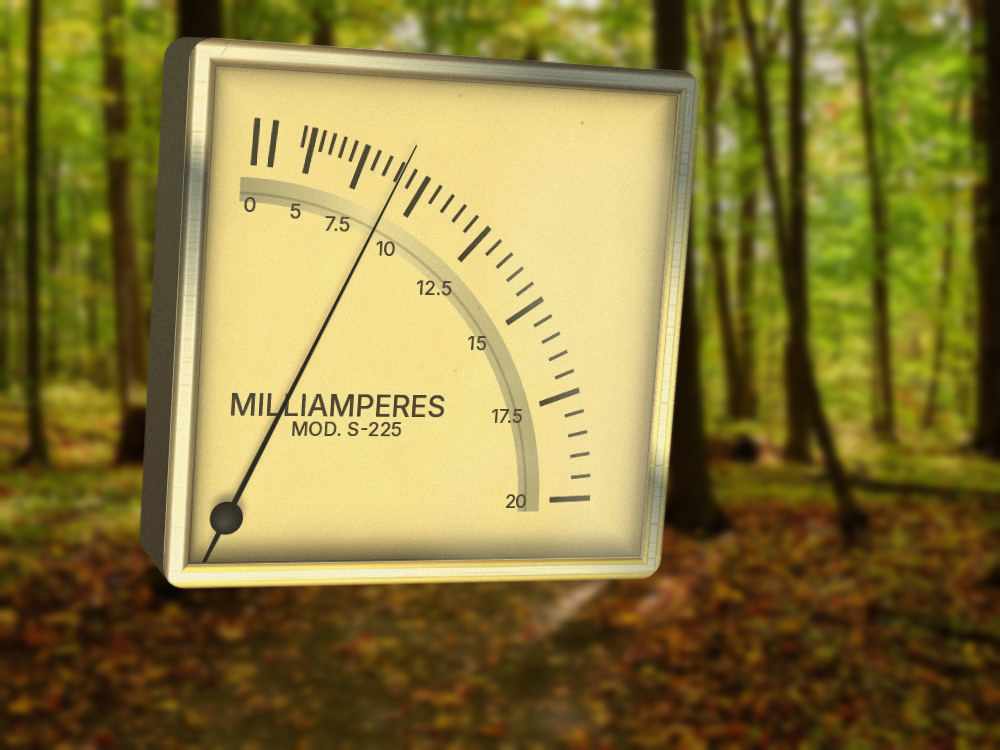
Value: 9 mA
